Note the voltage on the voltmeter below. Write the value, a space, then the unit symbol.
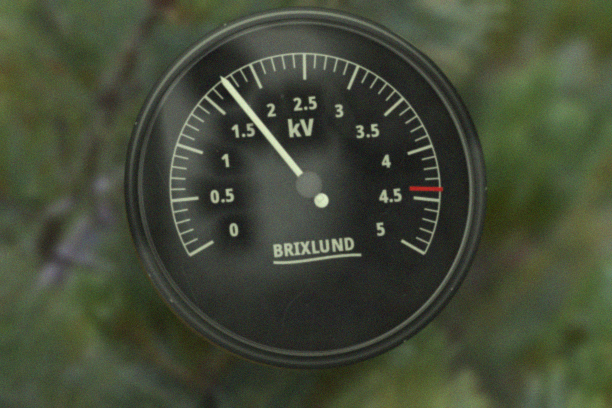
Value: 1.7 kV
